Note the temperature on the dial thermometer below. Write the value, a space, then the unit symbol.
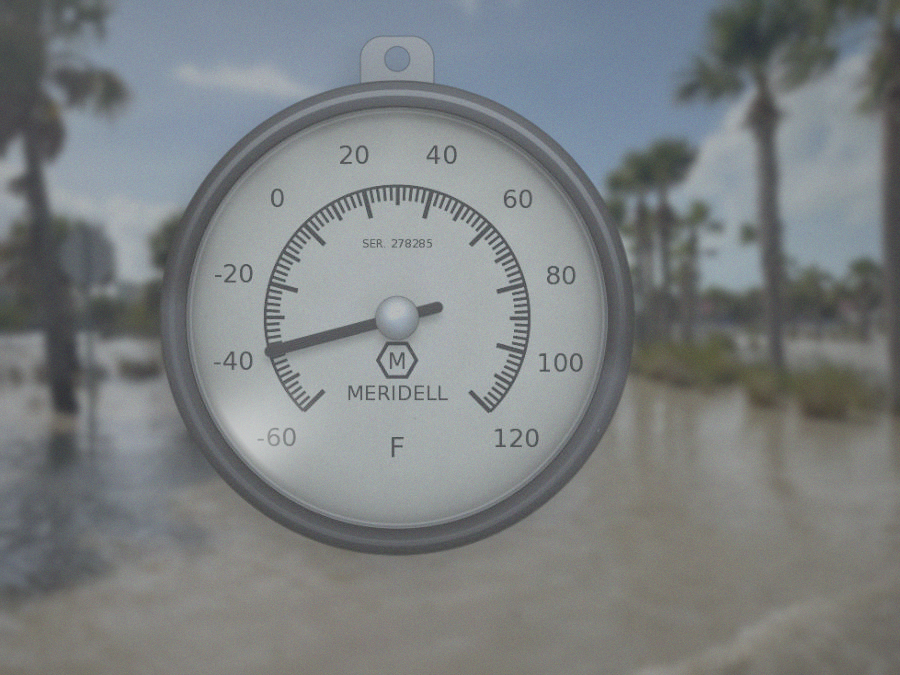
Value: -40 °F
